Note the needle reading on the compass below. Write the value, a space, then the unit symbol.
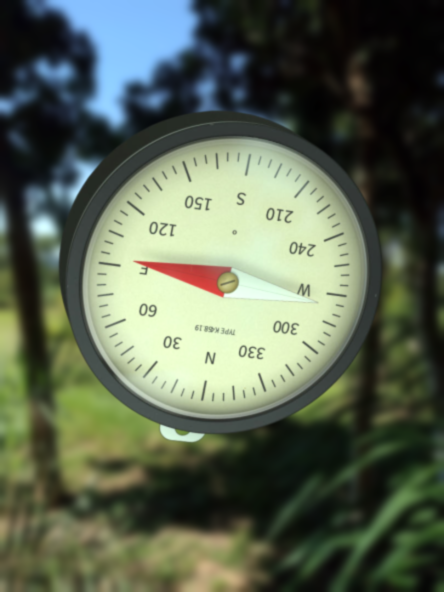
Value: 95 °
